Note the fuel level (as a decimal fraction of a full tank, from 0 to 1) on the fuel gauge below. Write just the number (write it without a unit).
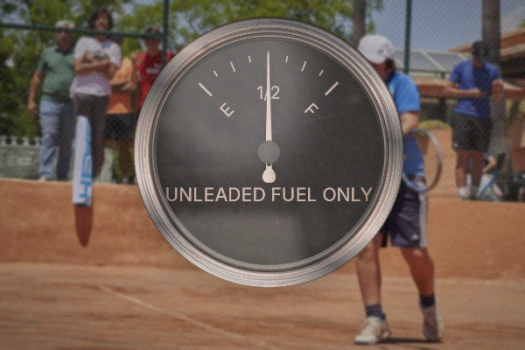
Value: 0.5
